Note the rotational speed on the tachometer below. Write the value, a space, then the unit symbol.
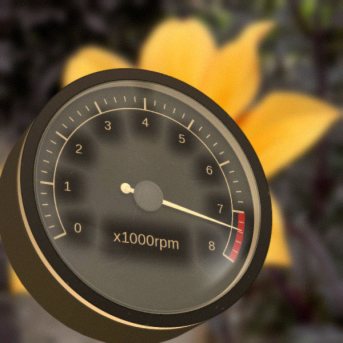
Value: 7400 rpm
